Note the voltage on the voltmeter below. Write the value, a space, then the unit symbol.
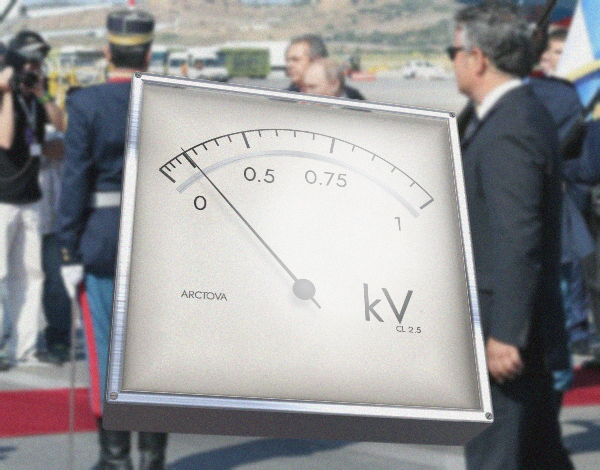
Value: 0.25 kV
